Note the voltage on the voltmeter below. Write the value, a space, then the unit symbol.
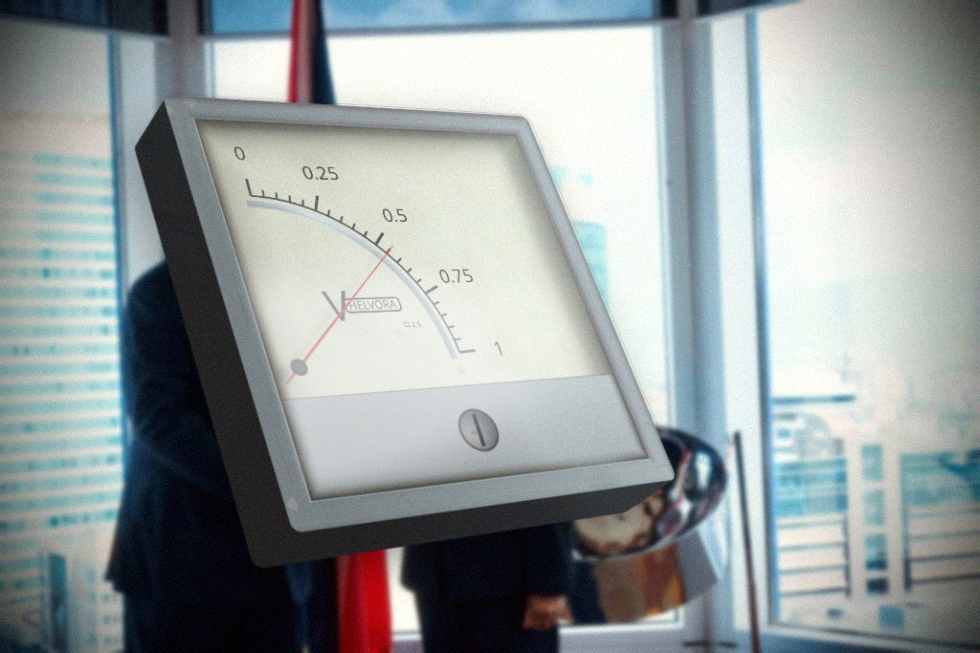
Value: 0.55 V
